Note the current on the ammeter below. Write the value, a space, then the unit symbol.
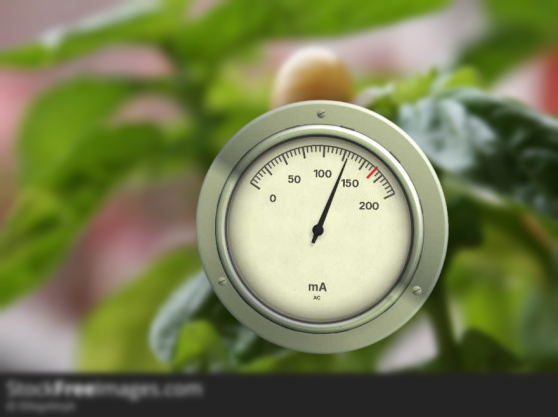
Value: 130 mA
